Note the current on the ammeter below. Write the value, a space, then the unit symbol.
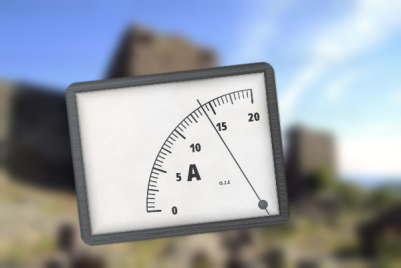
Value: 14 A
